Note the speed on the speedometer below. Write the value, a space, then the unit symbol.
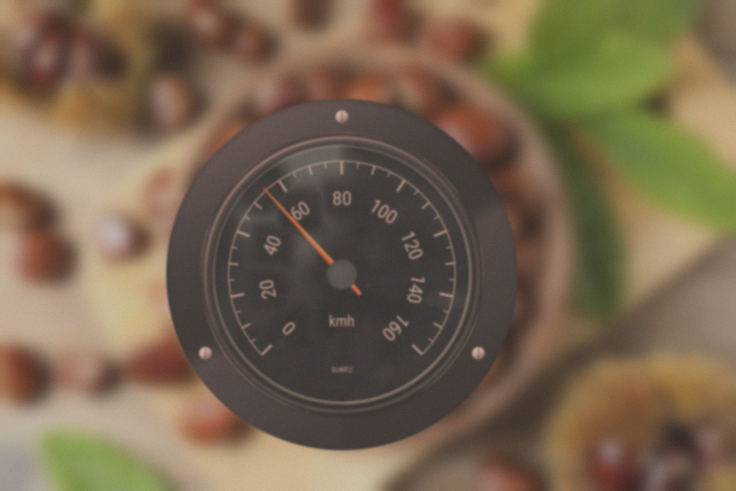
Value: 55 km/h
